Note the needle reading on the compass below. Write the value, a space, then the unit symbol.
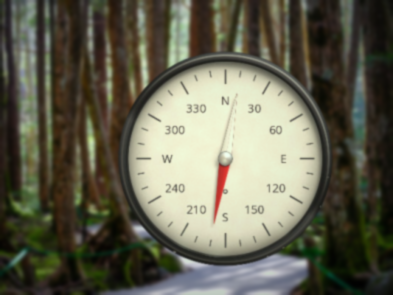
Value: 190 °
